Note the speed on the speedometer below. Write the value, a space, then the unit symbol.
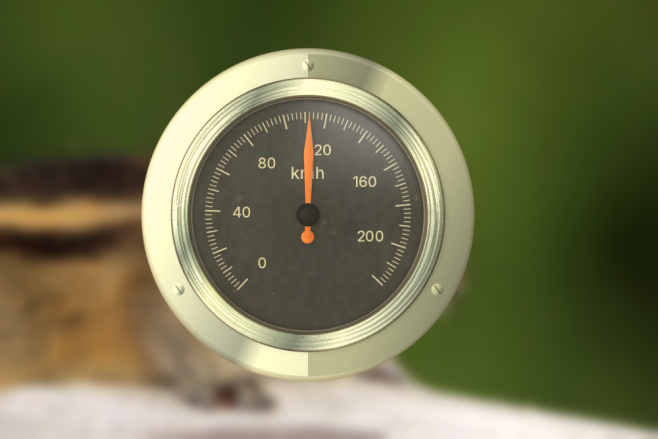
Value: 112 km/h
